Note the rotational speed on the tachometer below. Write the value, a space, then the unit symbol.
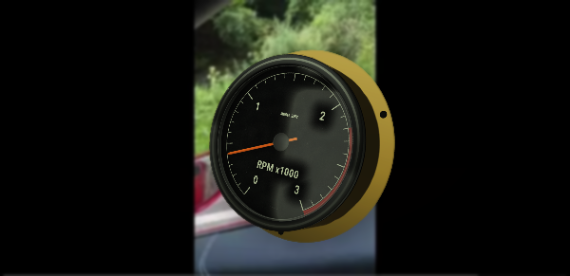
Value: 400 rpm
